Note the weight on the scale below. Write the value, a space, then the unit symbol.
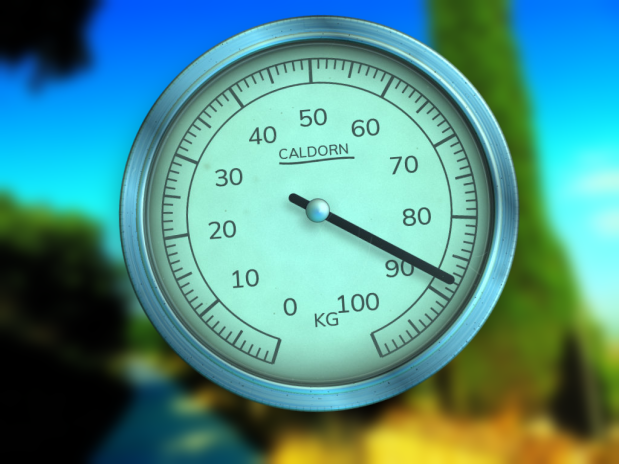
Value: 88 kg
